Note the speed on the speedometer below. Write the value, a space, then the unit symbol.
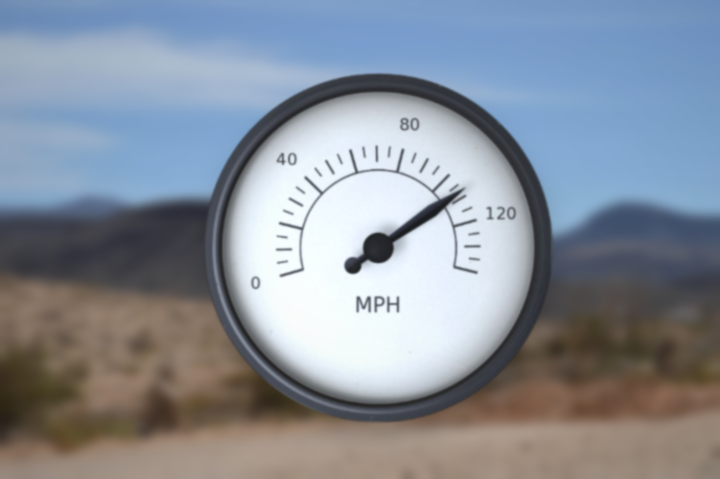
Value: 107.5 mph
